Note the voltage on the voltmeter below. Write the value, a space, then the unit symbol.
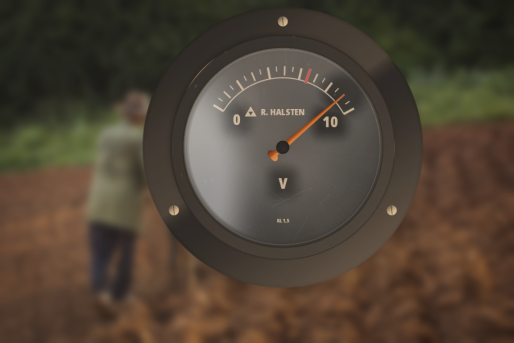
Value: 9 V
